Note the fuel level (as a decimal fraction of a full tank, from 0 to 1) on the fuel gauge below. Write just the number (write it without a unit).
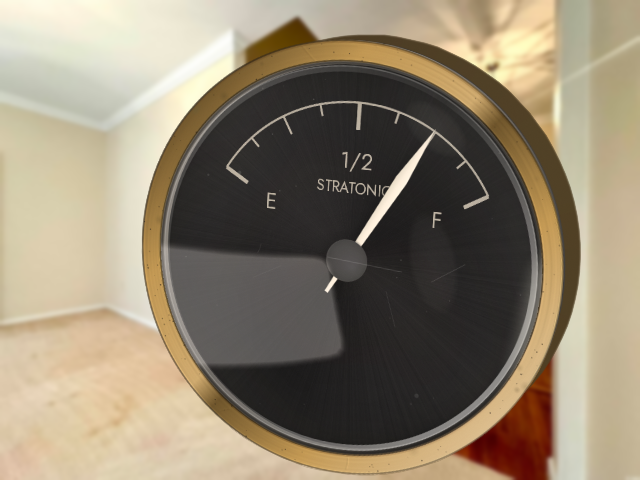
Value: 0.75
